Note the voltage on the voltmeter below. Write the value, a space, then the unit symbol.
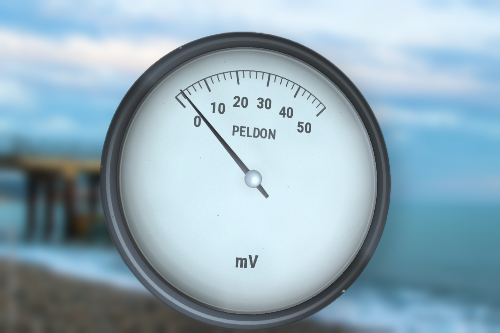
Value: 2 mV
